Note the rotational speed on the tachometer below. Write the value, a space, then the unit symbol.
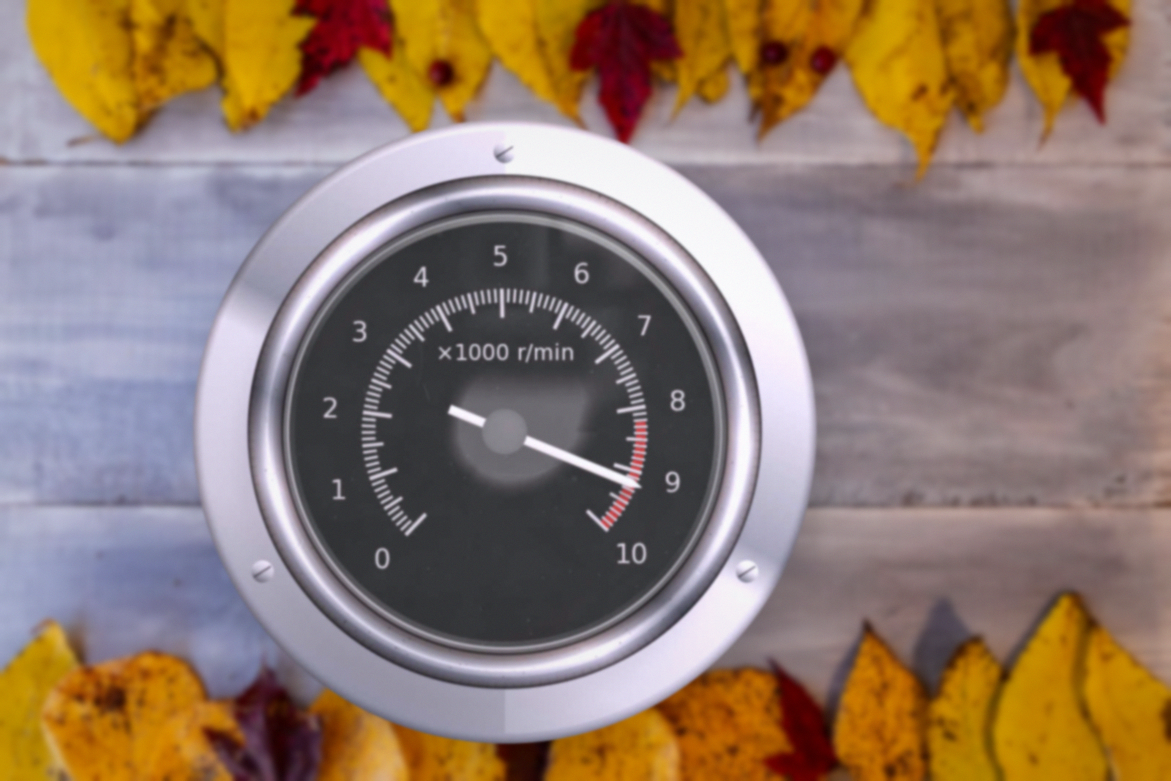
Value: 9200 rpm
